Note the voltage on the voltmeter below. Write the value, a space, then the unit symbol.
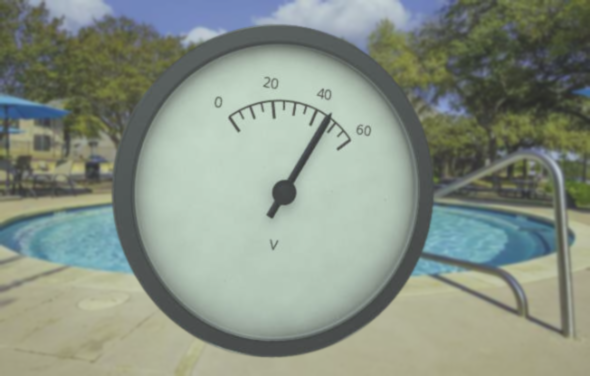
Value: 45 V
